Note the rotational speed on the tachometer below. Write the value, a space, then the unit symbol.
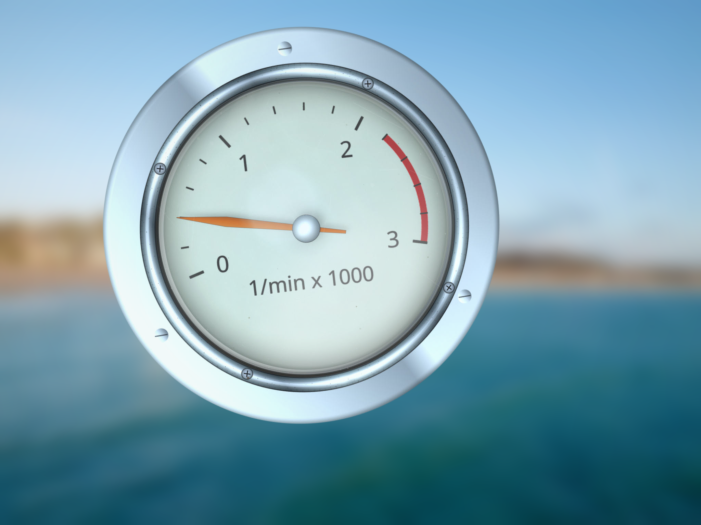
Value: 400 rpm
